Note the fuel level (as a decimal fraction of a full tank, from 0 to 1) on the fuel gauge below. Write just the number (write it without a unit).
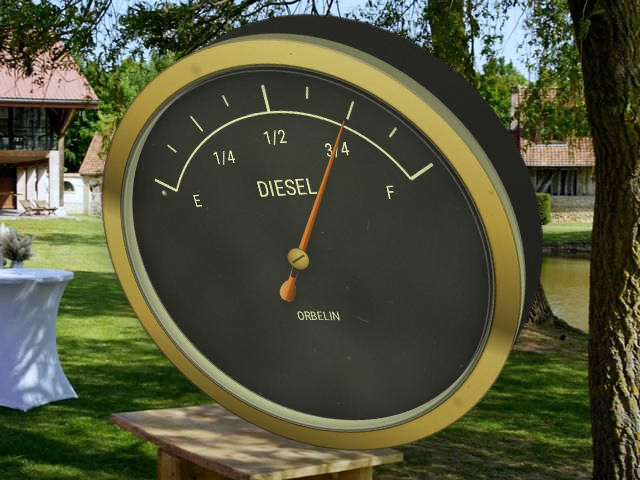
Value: 0.75
